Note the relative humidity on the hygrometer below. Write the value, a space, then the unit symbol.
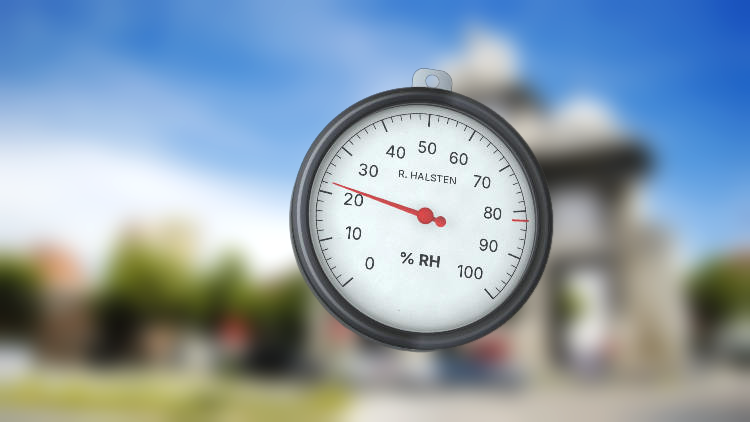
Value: 22 %
